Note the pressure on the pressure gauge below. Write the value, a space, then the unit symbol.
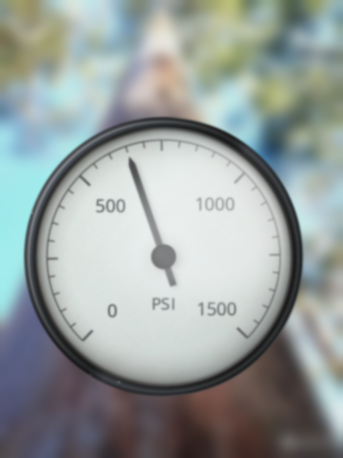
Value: 650 psi
